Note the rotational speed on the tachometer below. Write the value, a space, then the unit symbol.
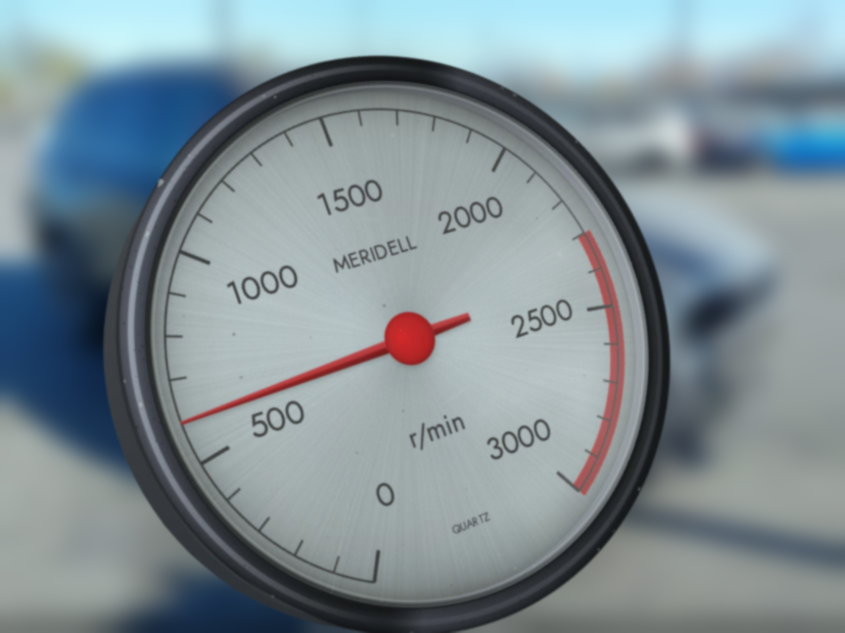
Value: 600 rpm
